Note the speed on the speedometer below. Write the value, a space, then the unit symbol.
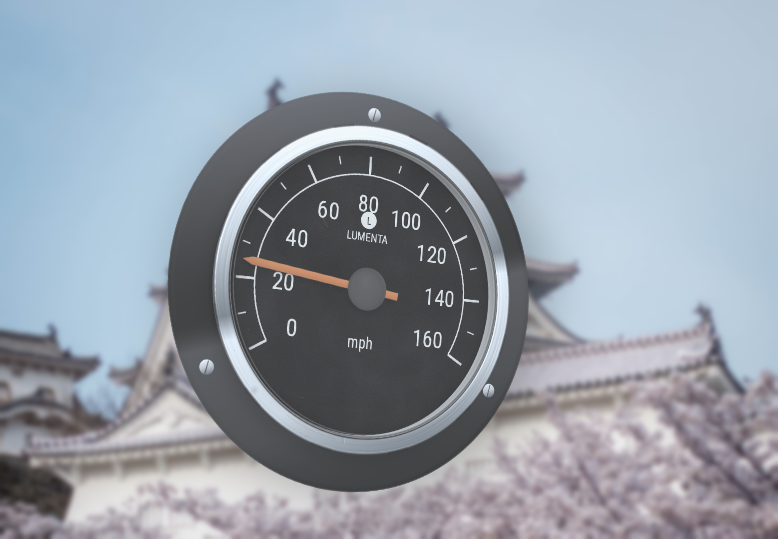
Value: 25 mph
